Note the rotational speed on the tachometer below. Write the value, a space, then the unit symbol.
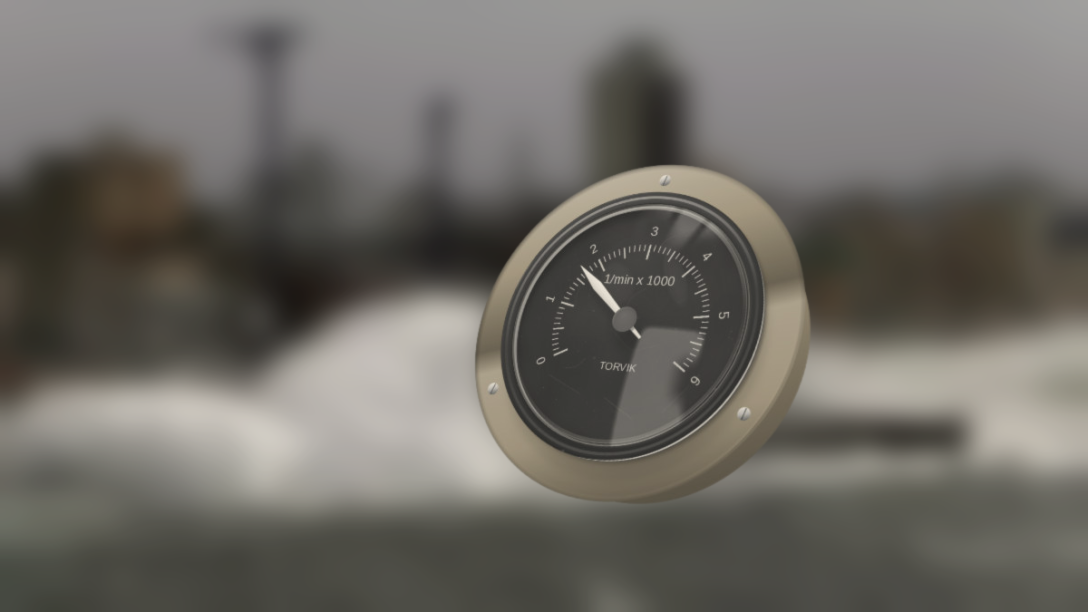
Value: 1700 rpm
